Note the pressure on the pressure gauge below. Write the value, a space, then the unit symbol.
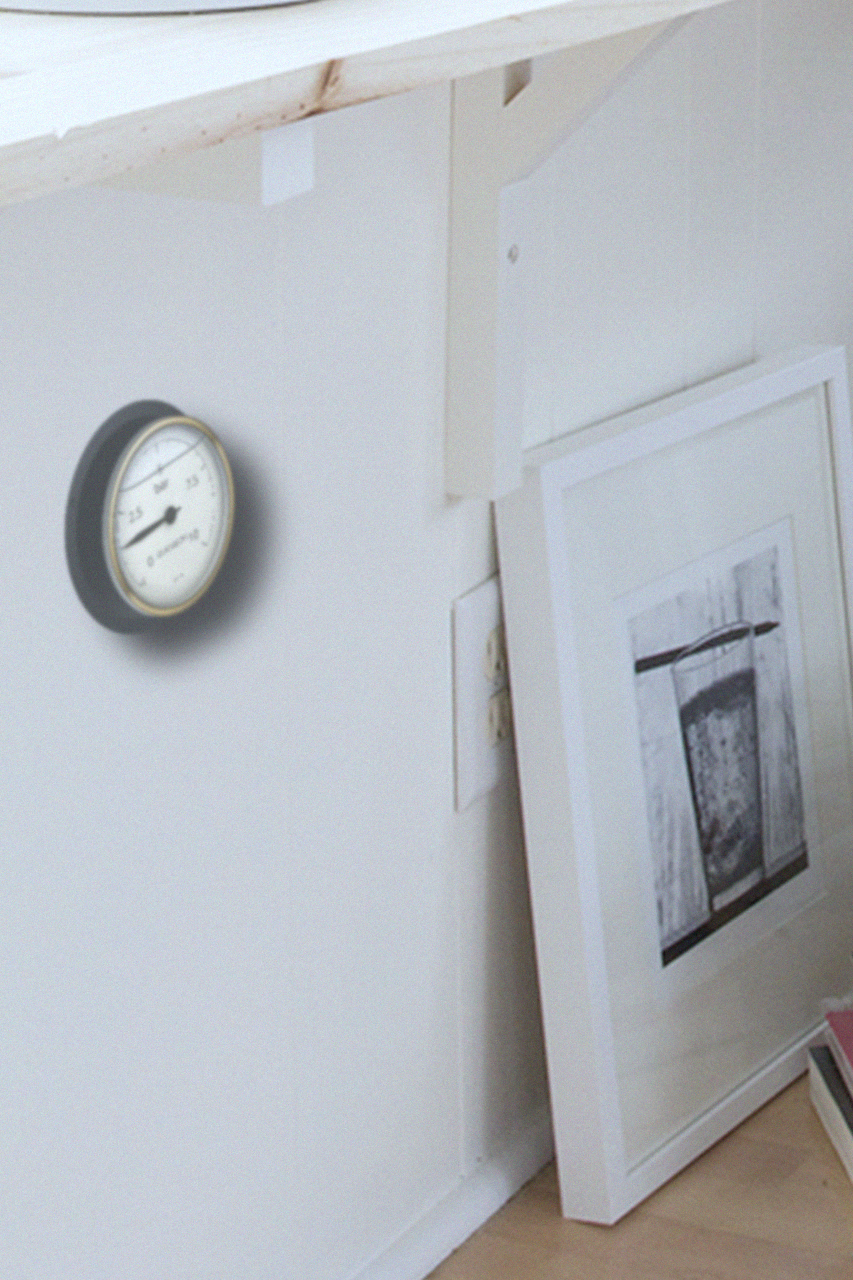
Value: 1.5 bar
